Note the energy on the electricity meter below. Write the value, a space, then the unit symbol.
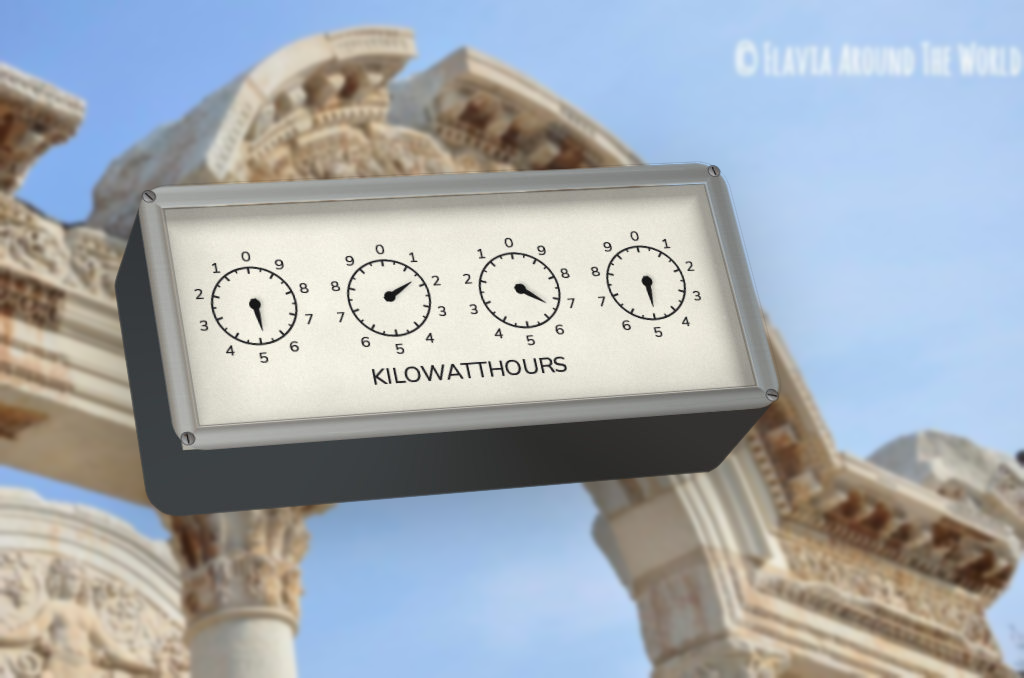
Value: 5165 kWh
